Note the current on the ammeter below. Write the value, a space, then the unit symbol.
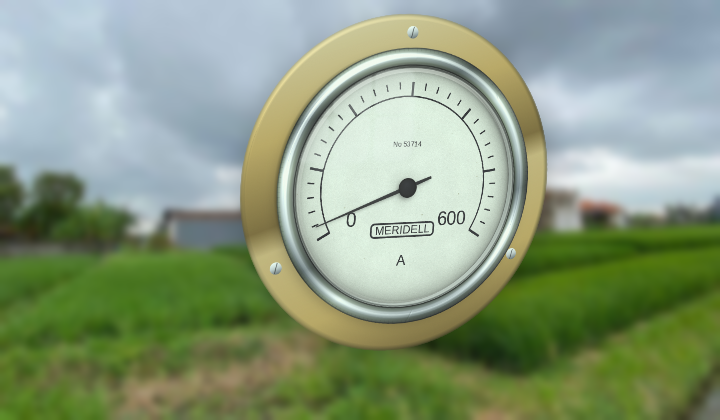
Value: 20 A
